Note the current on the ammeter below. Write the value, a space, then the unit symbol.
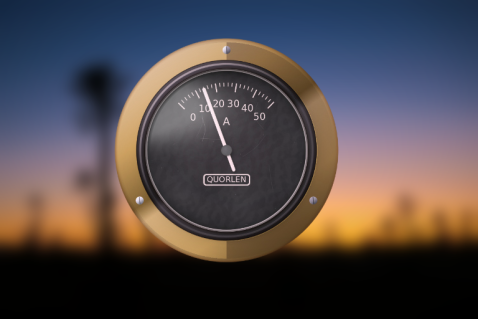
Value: 14 A
